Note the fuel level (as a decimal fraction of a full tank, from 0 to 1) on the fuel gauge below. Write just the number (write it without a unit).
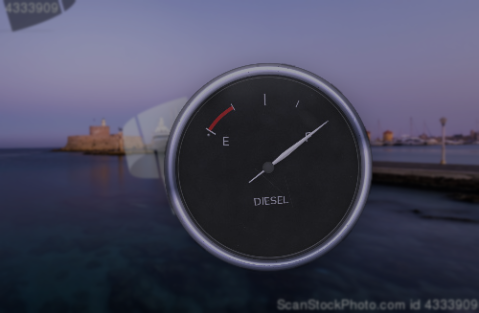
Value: 1
